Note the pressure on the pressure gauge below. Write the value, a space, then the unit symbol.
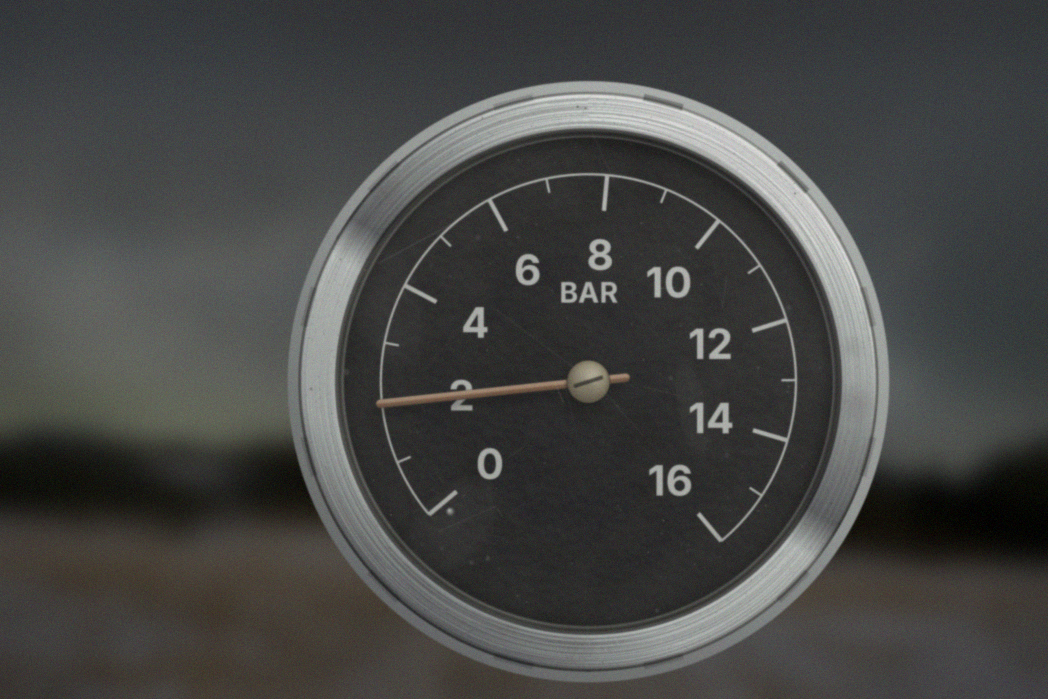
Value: 2 bar
